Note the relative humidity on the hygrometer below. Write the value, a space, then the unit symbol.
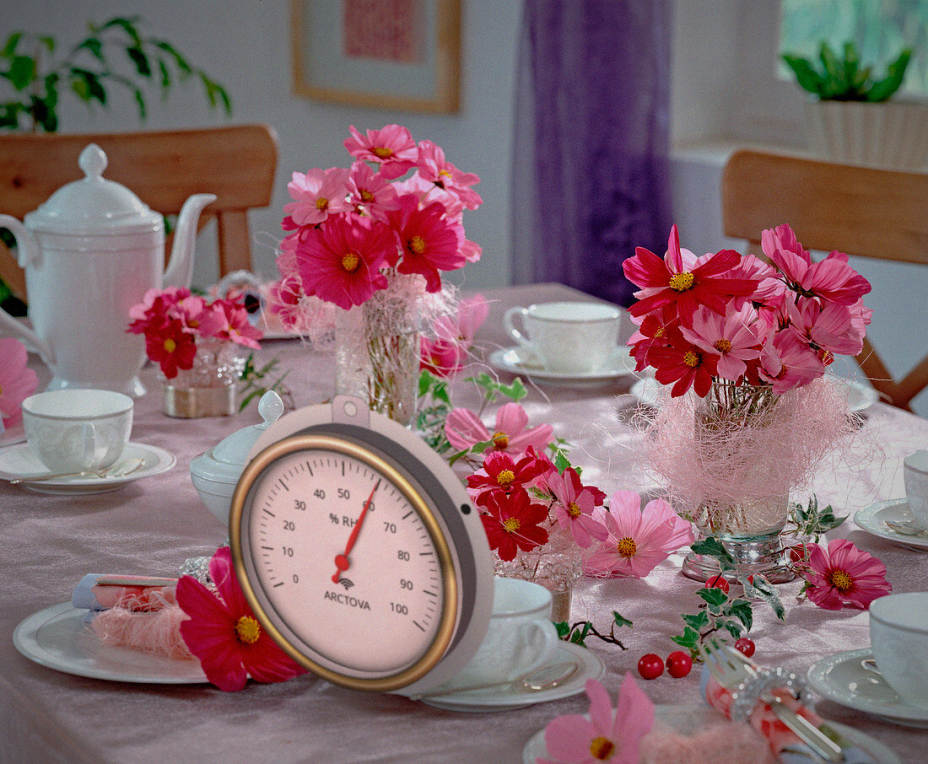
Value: 60 %
